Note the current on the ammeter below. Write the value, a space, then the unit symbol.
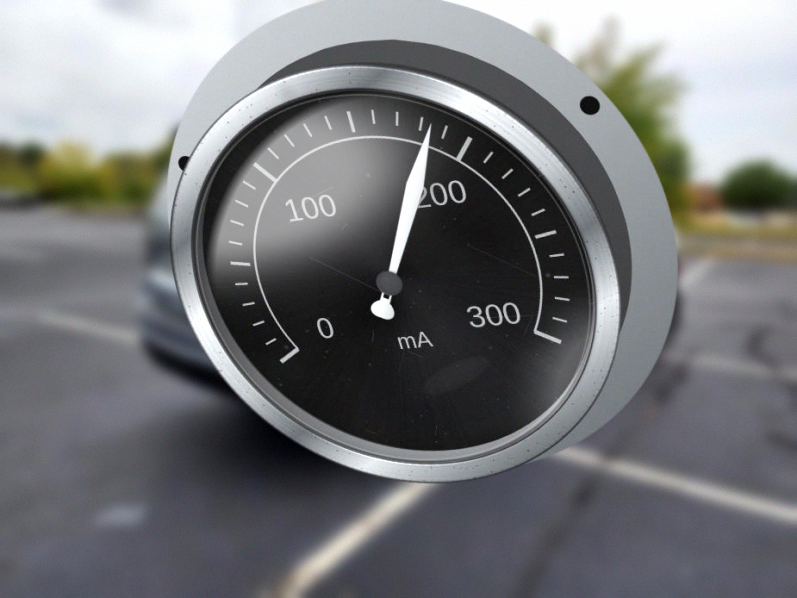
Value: 185 mA
